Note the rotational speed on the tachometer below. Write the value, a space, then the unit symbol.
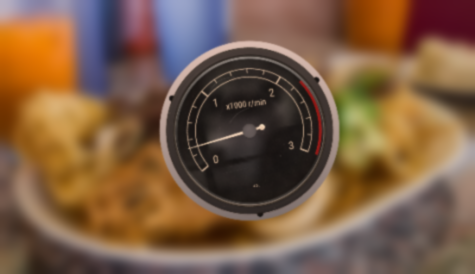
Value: 300 rpm
